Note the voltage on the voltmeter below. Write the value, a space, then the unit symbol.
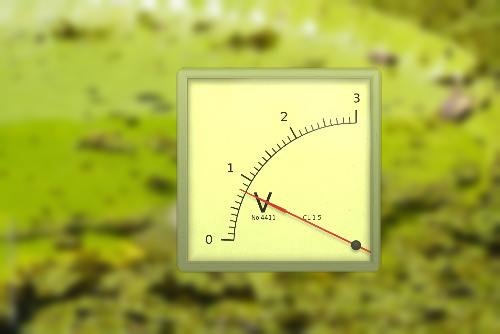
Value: 0.8 V
